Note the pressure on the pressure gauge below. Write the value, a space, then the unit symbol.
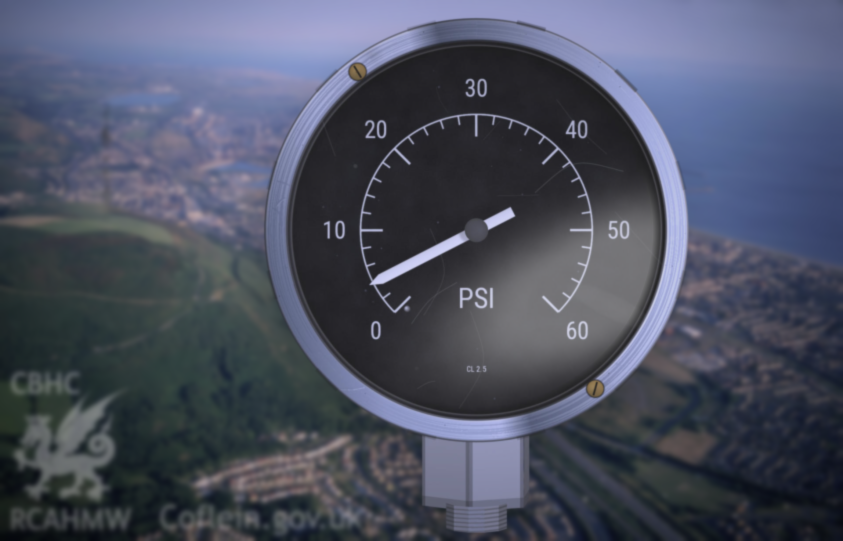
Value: 4 psi
